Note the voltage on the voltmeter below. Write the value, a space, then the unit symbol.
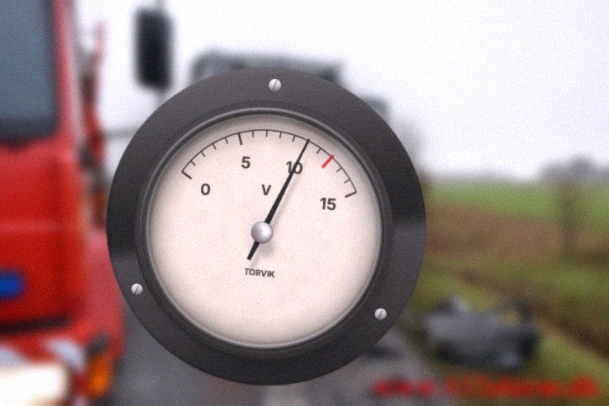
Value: 10 V
